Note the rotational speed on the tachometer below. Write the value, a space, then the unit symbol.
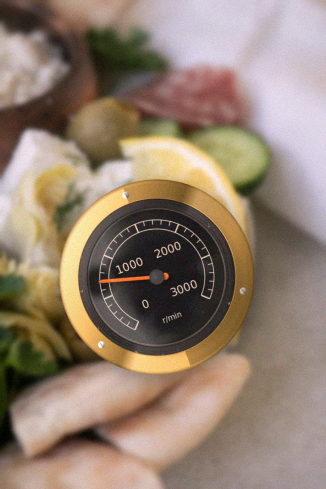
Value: 700 rpm
